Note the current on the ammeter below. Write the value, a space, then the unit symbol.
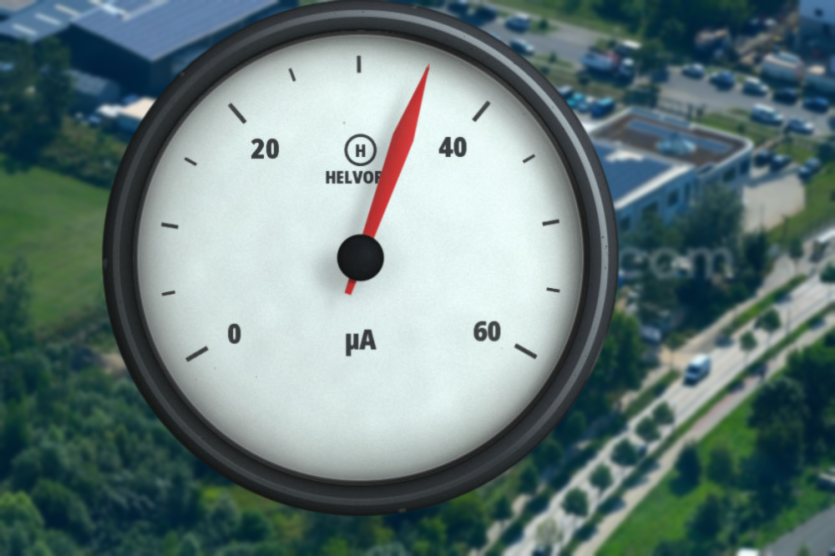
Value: 35 µA
